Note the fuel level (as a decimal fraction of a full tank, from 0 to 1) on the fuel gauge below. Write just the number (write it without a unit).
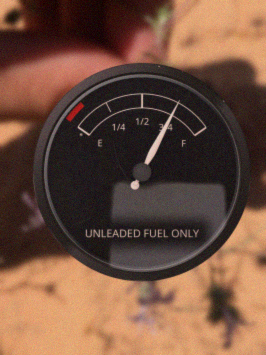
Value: 0.75
